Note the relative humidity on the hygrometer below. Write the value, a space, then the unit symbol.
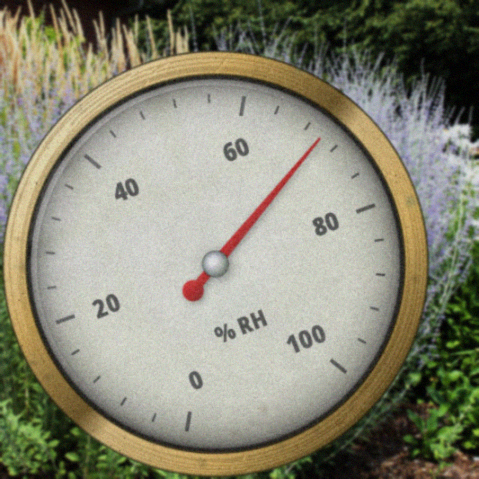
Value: 70 %
